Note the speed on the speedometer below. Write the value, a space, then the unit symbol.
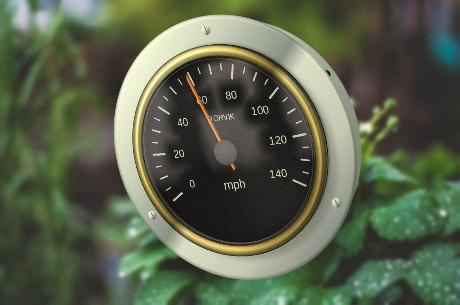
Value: 60 mph
